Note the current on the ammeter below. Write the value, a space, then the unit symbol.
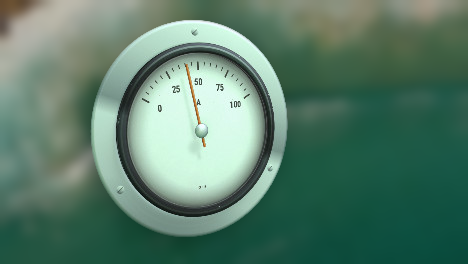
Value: 40 A
